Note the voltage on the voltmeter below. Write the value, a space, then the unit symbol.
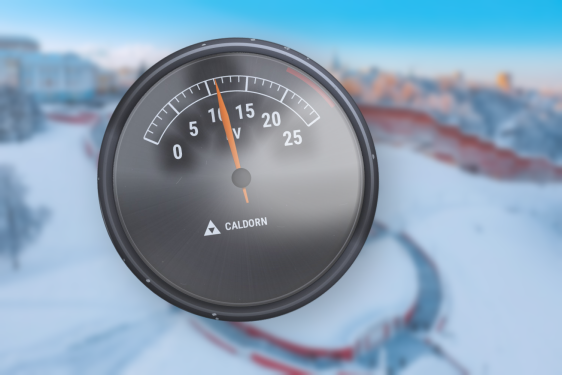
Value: 11 kV
